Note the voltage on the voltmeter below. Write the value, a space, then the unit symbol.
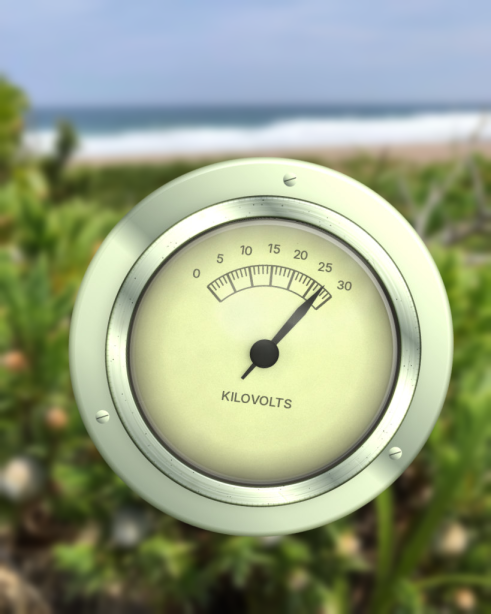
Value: 27 kV
